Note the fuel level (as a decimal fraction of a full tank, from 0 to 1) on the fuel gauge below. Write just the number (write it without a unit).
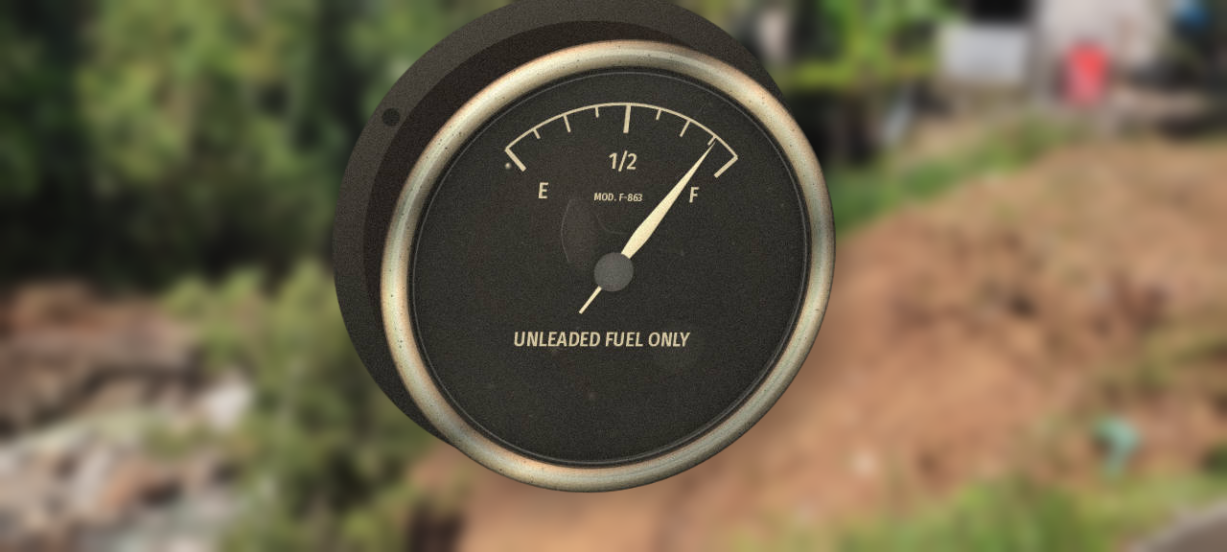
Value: 0.875
